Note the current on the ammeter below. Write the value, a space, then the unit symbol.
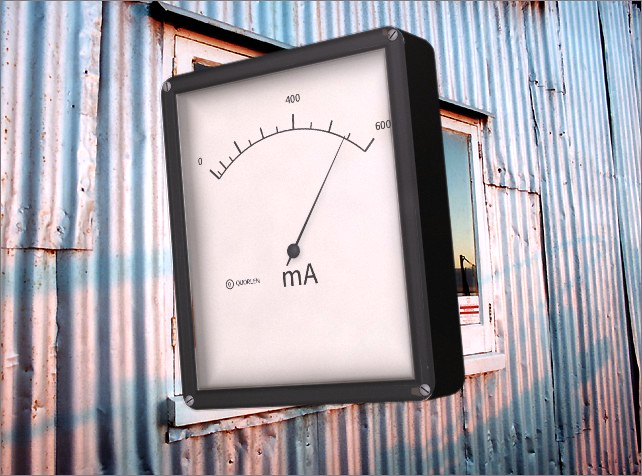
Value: 550 mA
